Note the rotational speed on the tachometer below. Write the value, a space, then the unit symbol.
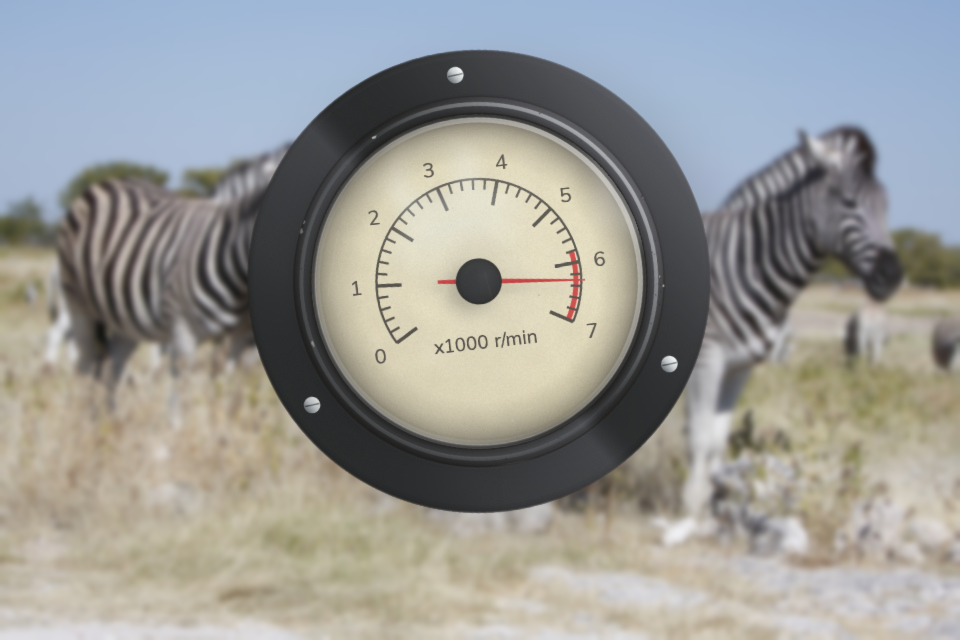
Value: 6300 rpm
